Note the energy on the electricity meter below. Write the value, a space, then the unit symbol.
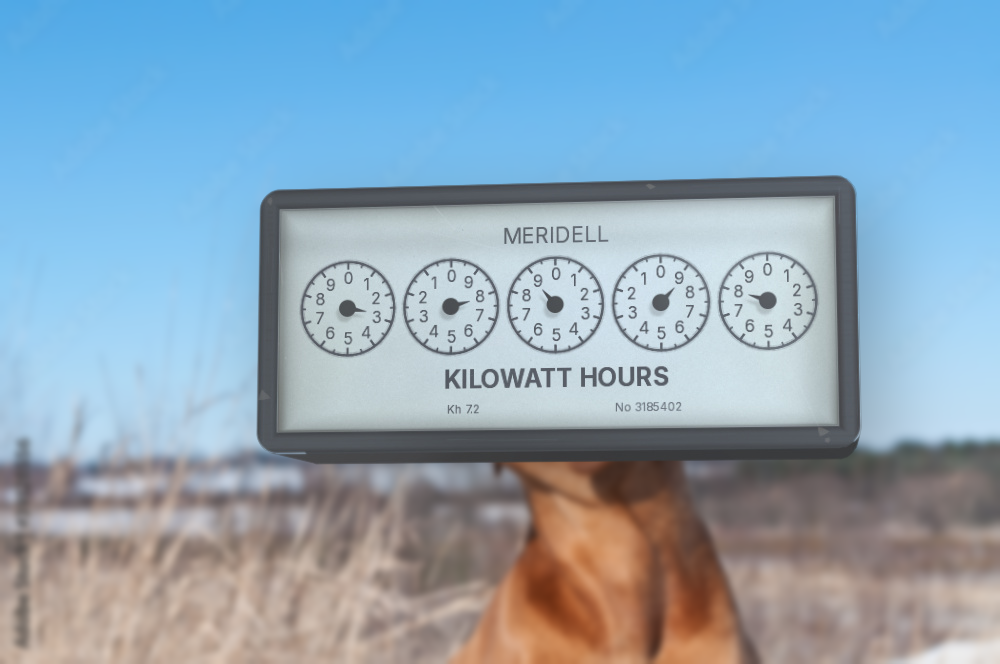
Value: 27888 kWh
